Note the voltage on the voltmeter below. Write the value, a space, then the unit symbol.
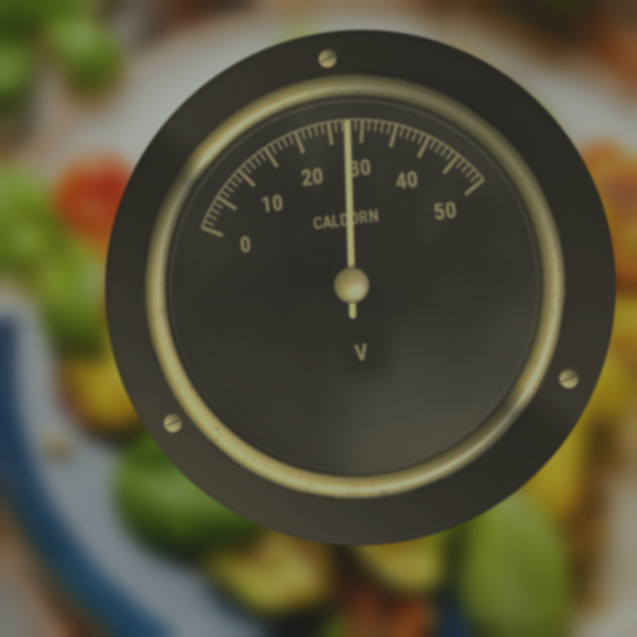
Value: 28 V
